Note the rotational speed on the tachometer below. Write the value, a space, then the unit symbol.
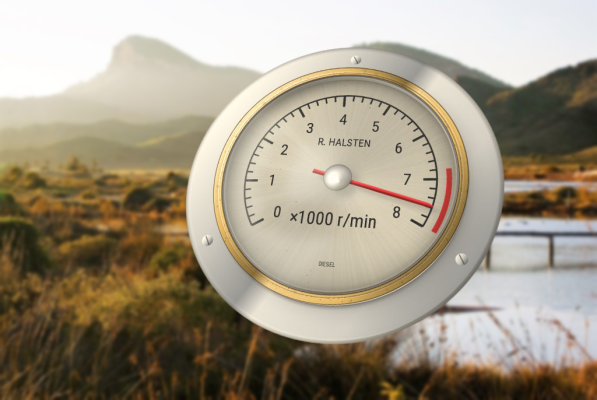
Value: 7600 rpm
